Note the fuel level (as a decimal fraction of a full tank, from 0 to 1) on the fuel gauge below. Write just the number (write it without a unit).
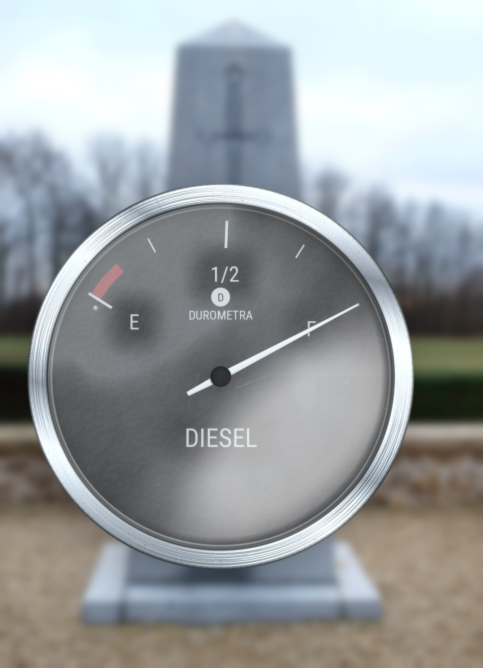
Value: 1
